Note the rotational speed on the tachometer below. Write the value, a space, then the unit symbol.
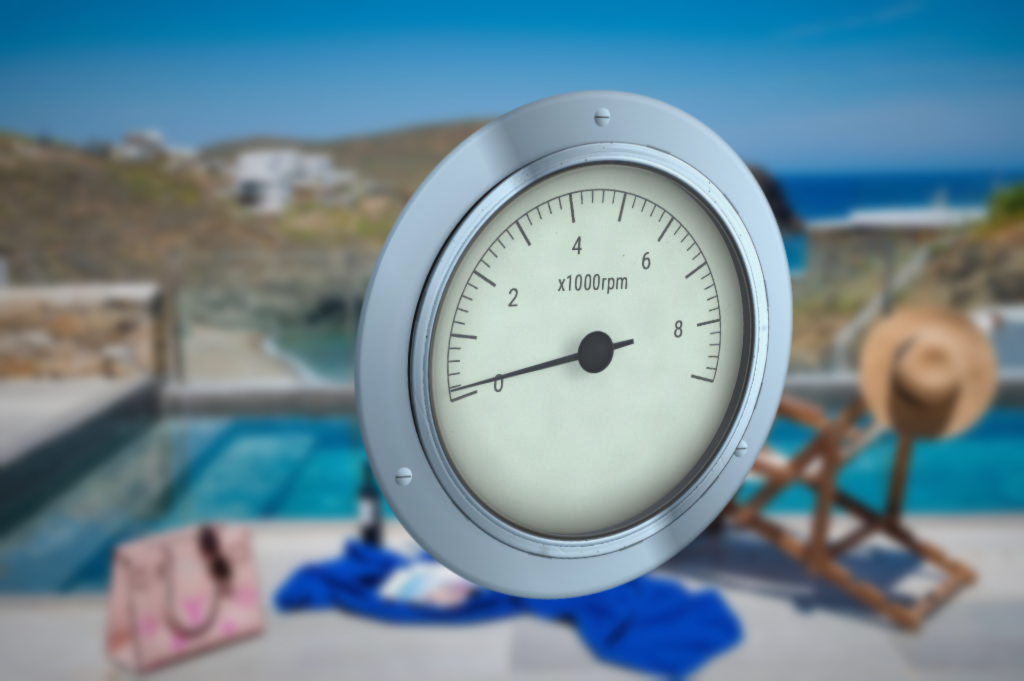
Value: 200 rpm
